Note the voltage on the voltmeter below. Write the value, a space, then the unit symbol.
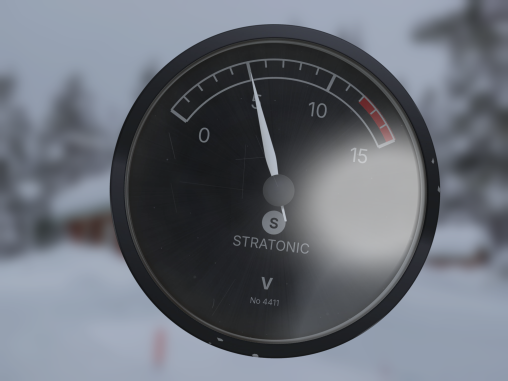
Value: 5 V
